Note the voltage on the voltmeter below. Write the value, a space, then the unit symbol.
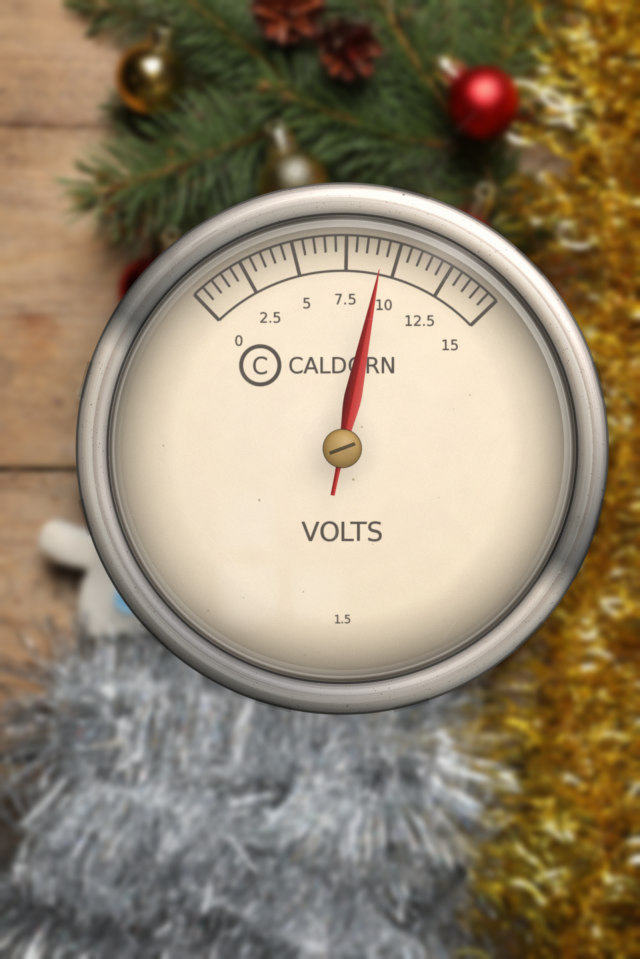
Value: 9.25 V
